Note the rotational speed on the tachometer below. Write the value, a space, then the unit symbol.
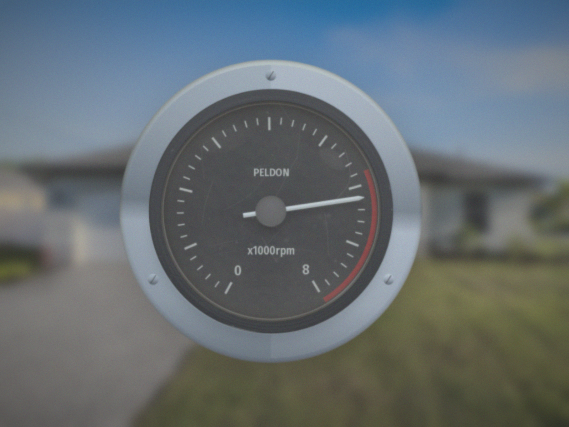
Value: 6200 rpm
